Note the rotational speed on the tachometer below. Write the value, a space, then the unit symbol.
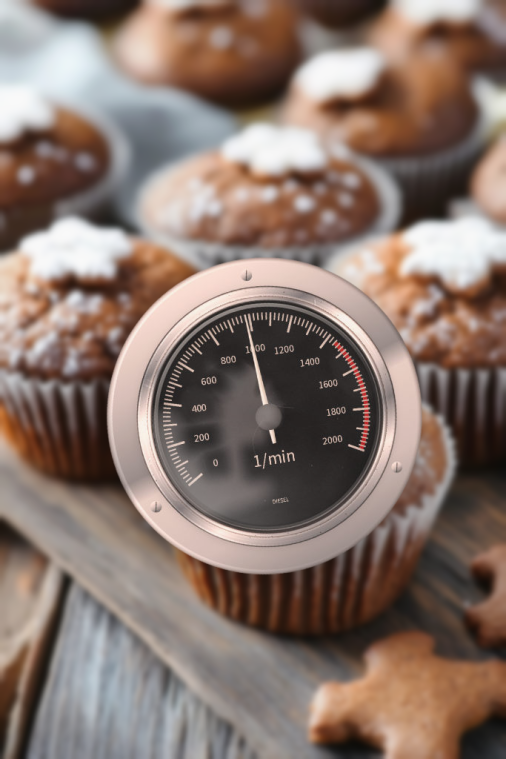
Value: 980 rpm
